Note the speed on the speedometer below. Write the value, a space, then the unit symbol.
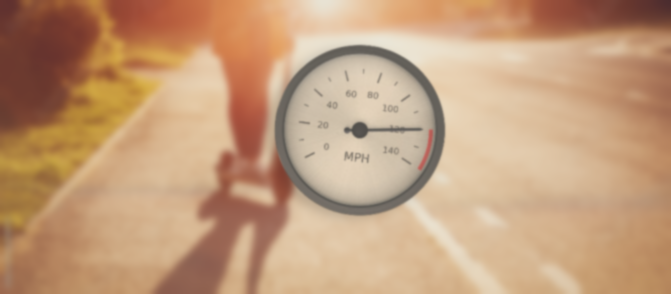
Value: 120 mph
